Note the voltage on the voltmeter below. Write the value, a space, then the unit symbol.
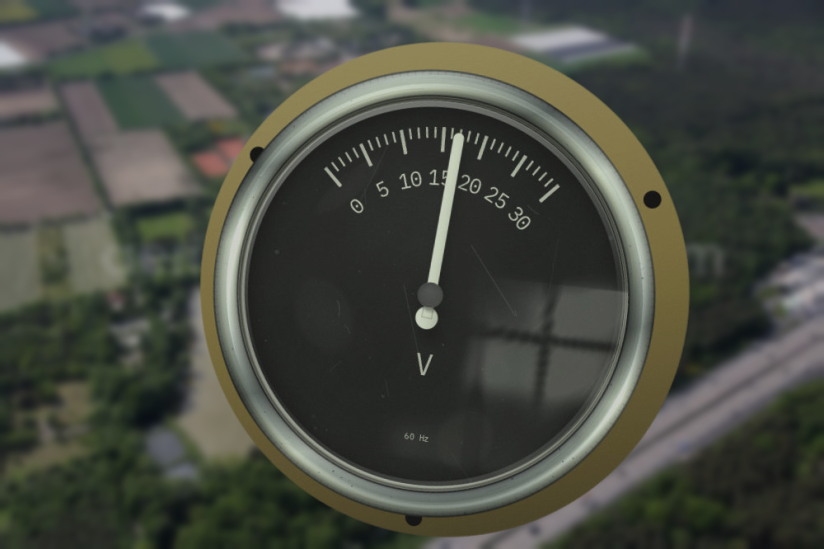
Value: 17 V
